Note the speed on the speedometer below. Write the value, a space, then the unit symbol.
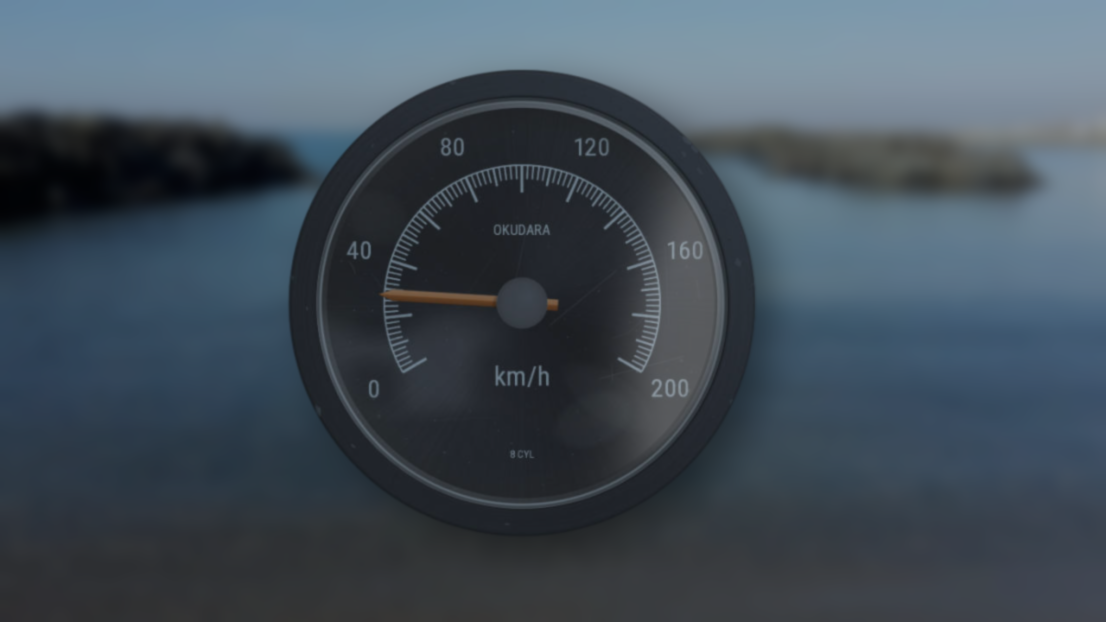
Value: 28 km/h
